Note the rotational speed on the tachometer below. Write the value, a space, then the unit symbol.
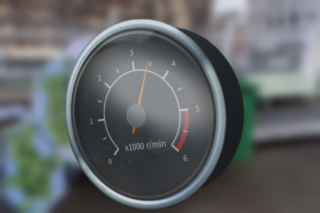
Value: 3500 rpm
